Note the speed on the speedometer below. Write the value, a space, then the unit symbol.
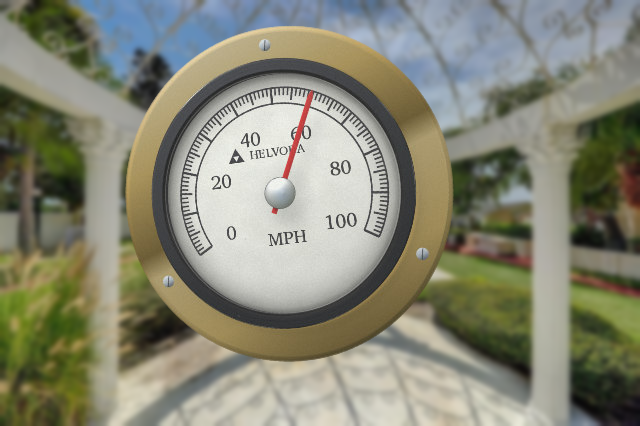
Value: 60 mph
